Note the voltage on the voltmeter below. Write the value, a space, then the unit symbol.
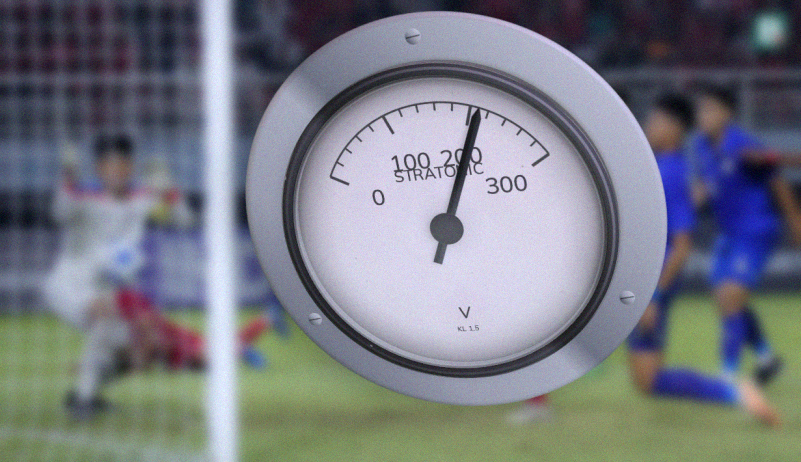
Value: 210 V
